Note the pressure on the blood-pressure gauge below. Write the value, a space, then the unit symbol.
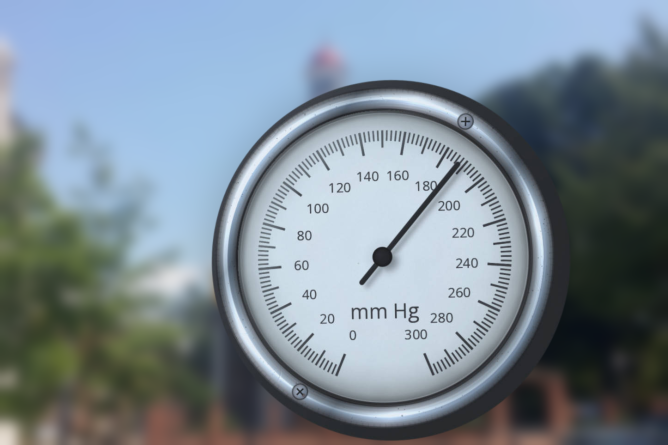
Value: 188 mmHg
